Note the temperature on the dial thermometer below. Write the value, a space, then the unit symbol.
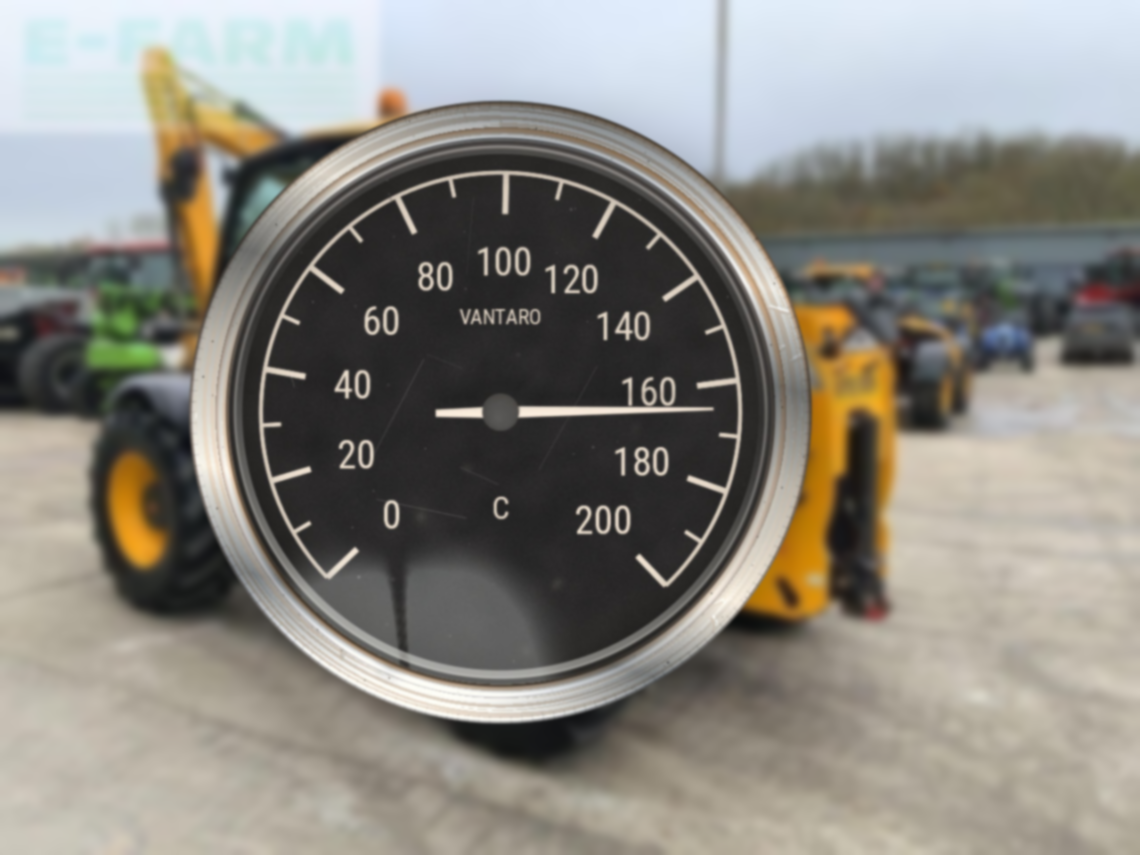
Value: 165 °C
